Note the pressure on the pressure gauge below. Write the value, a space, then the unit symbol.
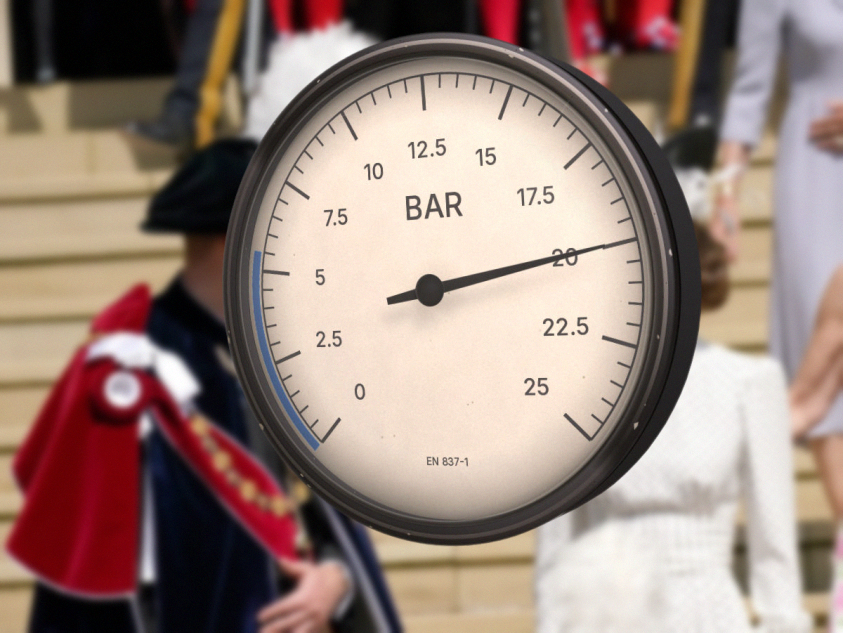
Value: 20 bar
